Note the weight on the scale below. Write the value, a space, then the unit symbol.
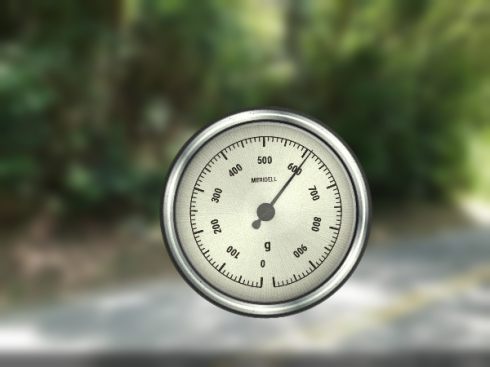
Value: 610 g
